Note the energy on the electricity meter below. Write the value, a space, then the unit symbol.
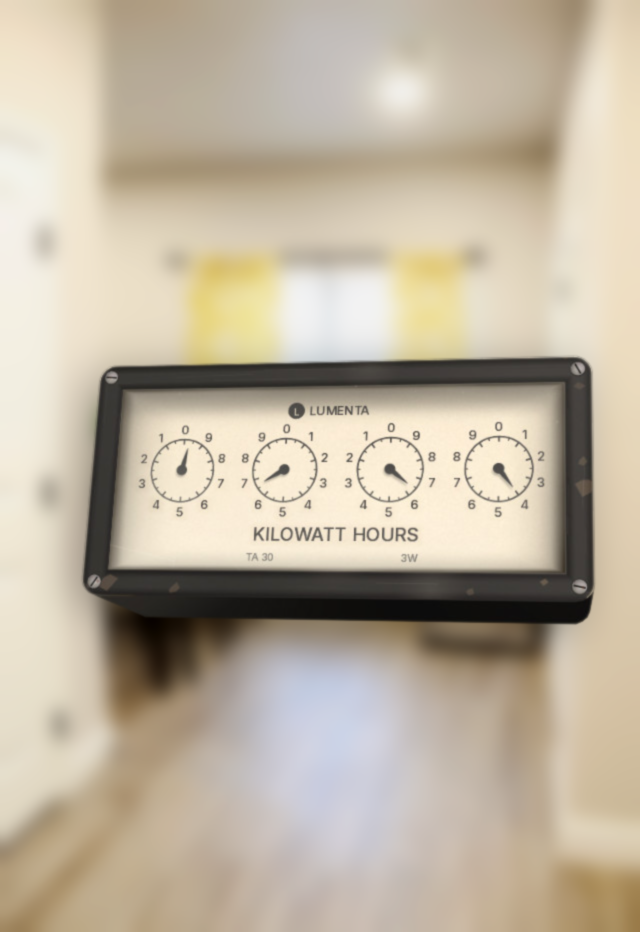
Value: 9664 kWh
